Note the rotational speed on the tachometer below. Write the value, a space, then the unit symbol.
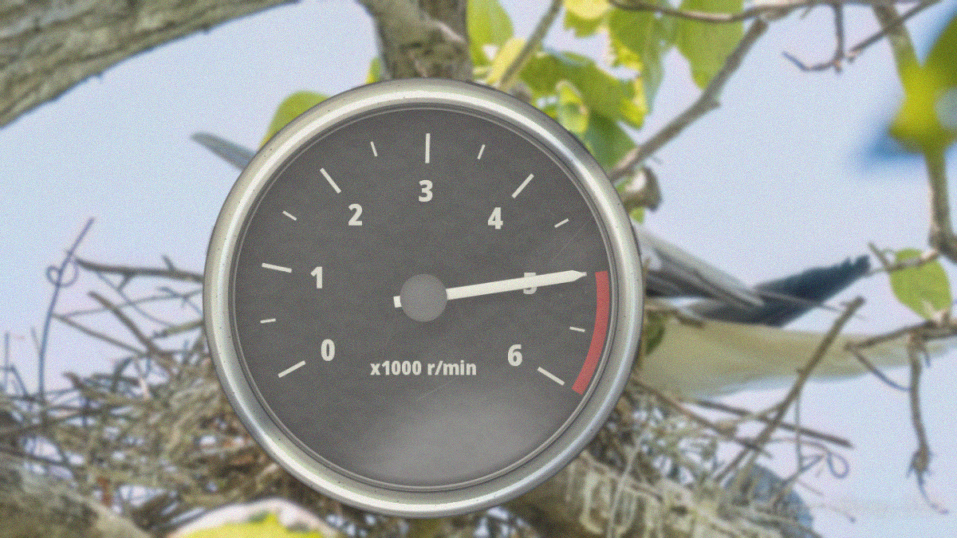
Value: 5000 rpm
